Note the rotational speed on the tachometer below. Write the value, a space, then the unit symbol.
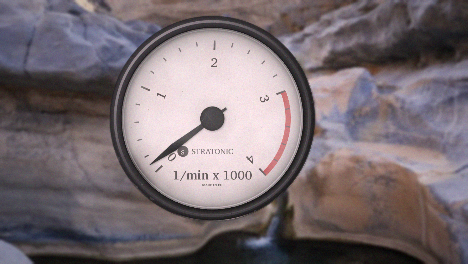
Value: 100 rpm
